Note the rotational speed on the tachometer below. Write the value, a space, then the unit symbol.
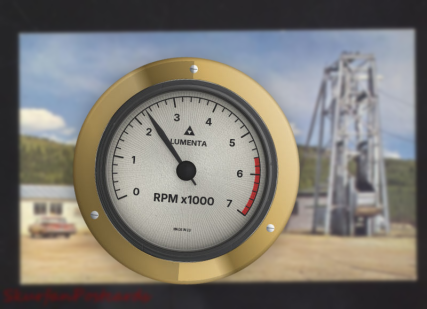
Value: 2300 rpm
